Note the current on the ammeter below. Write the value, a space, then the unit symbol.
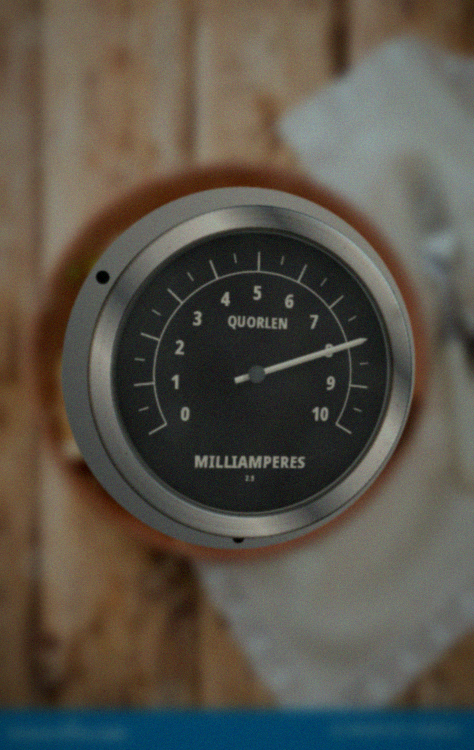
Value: 8 mA
